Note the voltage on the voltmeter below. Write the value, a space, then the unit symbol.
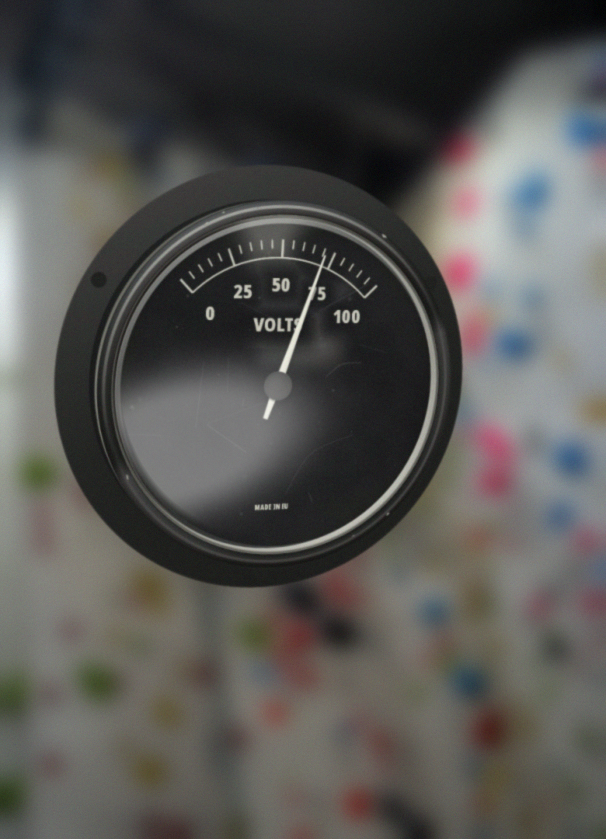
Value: 70 V
